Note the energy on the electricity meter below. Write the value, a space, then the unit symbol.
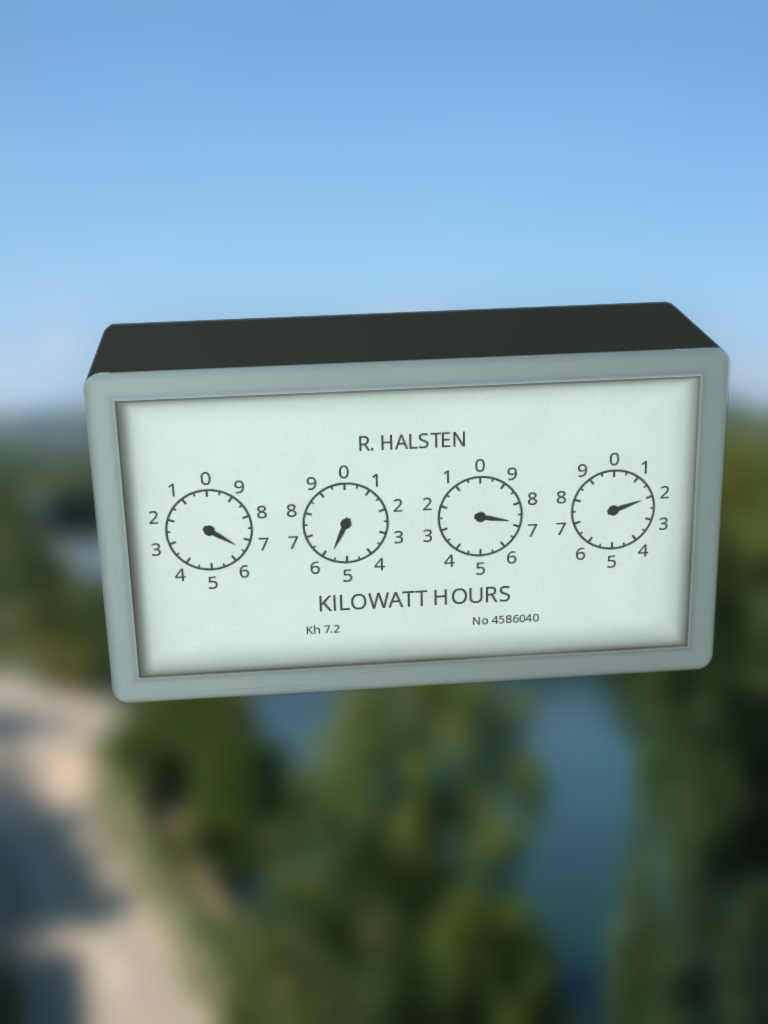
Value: 6572 kWh
